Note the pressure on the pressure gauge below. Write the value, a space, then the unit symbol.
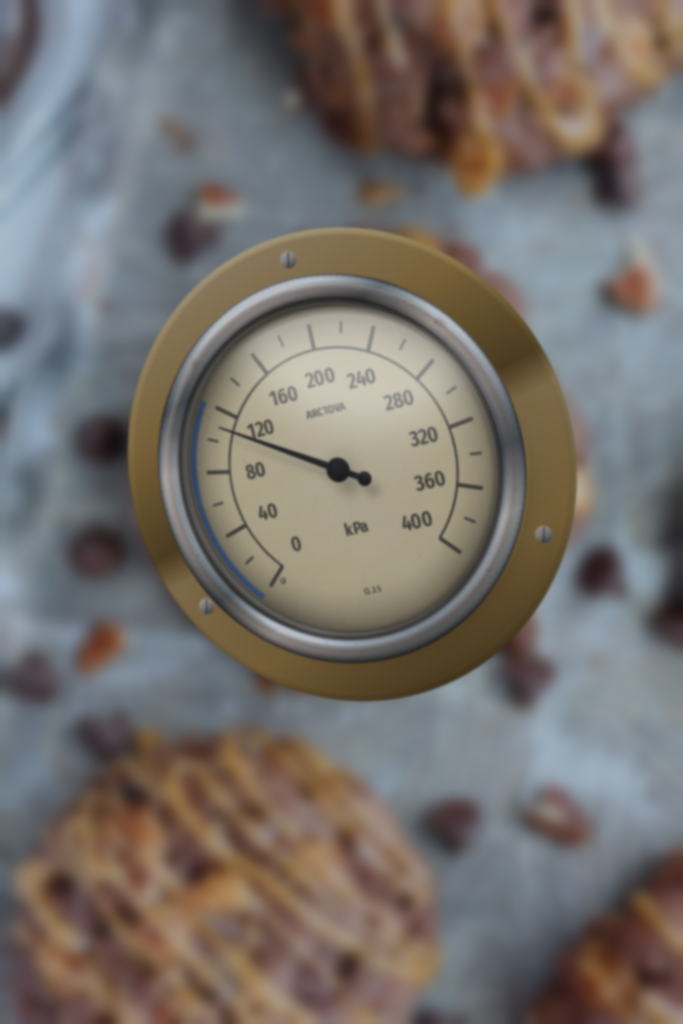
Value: 110 kPa
